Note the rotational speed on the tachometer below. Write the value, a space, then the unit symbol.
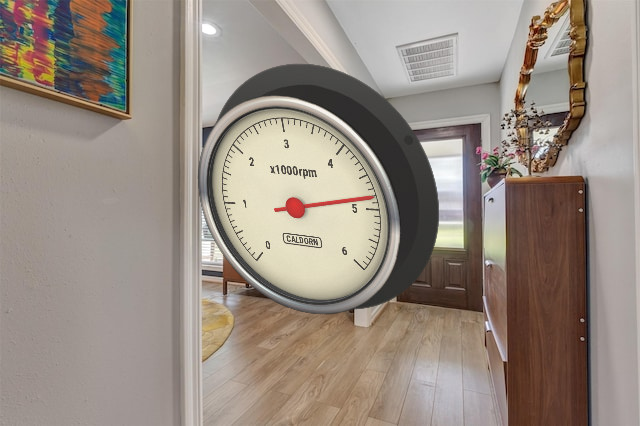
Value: 4800 rpm
